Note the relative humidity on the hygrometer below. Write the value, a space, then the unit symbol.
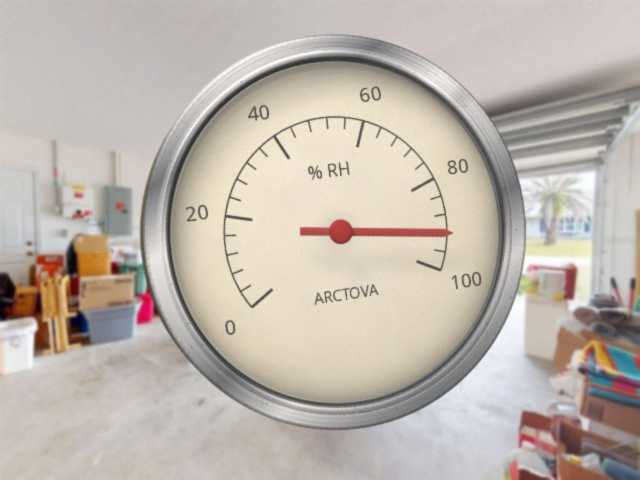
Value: 92 %
